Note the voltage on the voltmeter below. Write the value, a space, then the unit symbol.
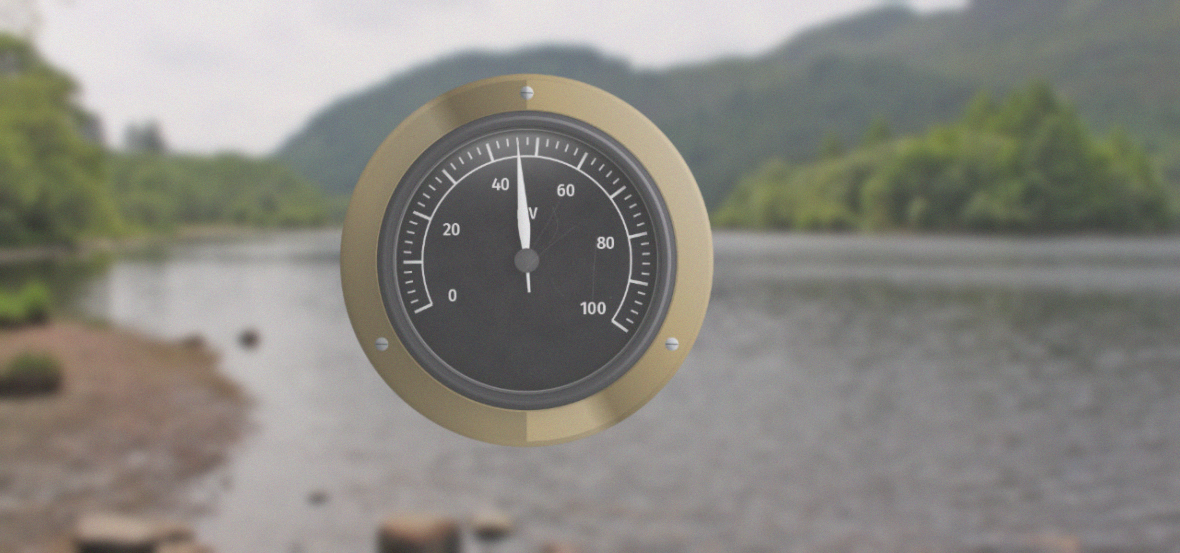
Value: 46 mV
